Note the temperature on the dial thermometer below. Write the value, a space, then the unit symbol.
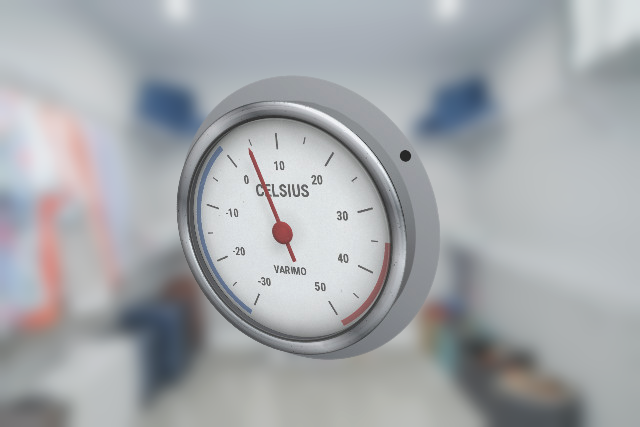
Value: 5 °C
